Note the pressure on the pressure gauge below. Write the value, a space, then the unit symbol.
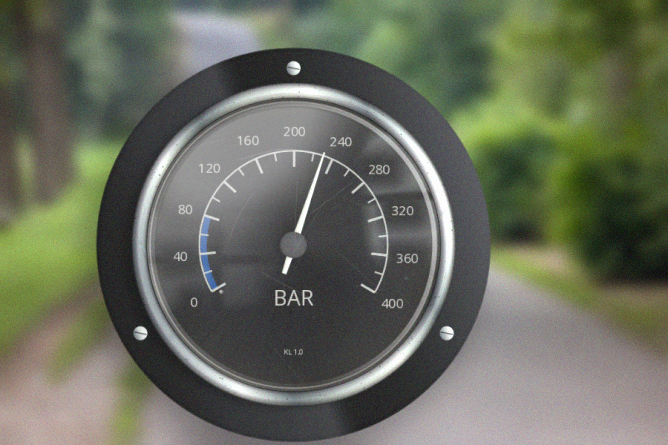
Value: 230 bar
